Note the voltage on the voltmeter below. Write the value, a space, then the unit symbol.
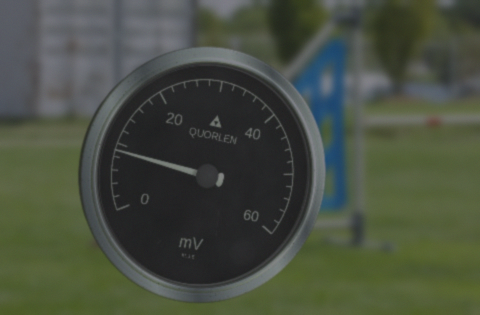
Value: 9 mV
